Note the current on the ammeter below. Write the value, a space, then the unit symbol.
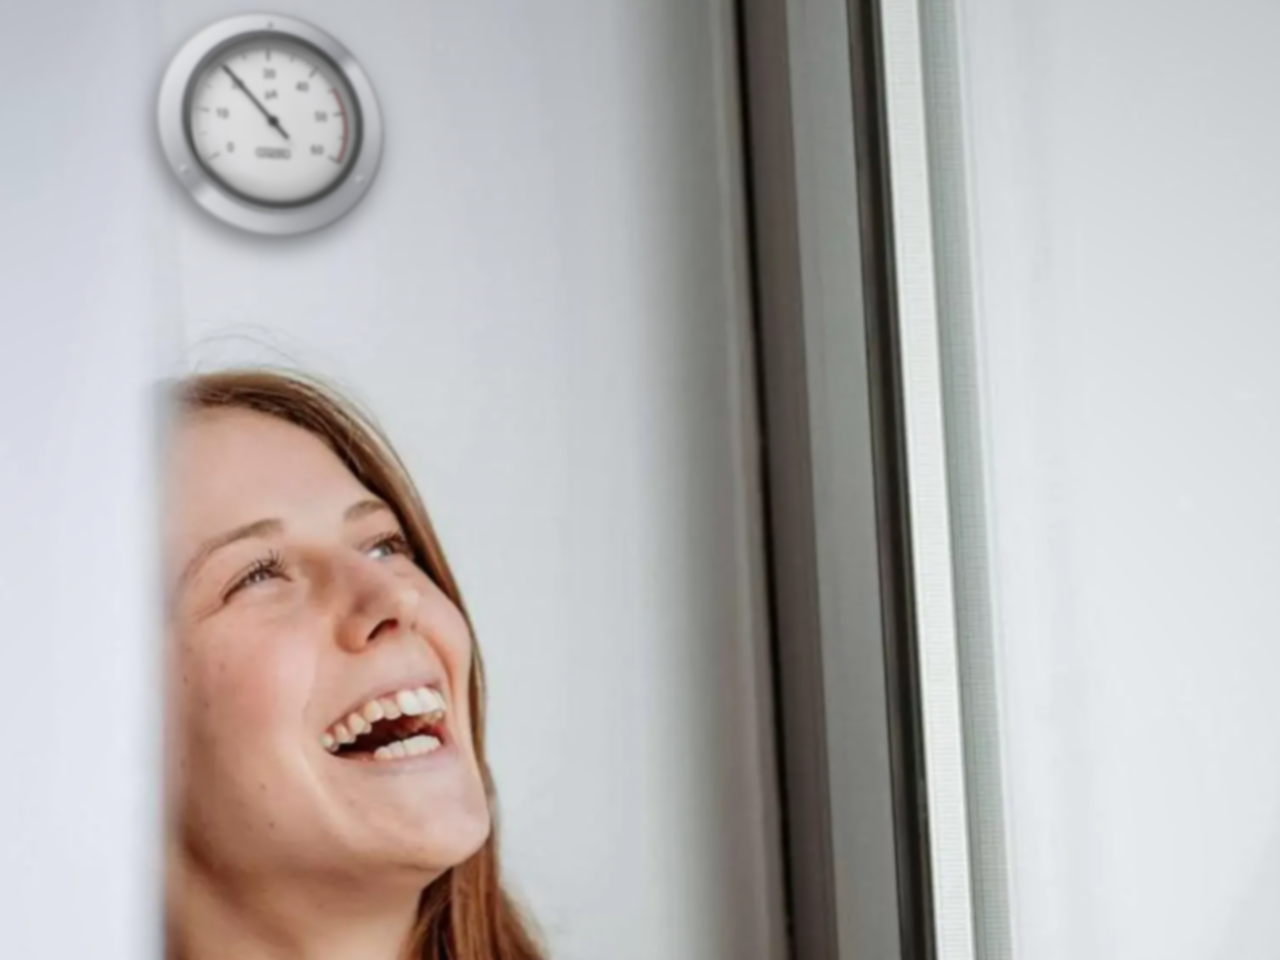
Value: 20 µA
